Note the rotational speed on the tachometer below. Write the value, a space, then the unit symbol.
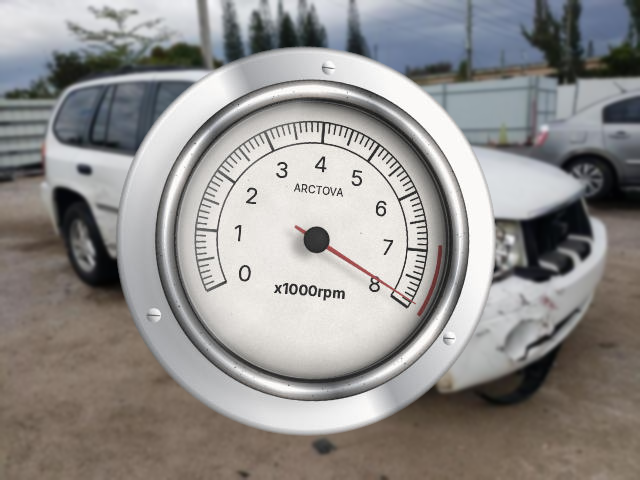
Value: 7900 rpm
